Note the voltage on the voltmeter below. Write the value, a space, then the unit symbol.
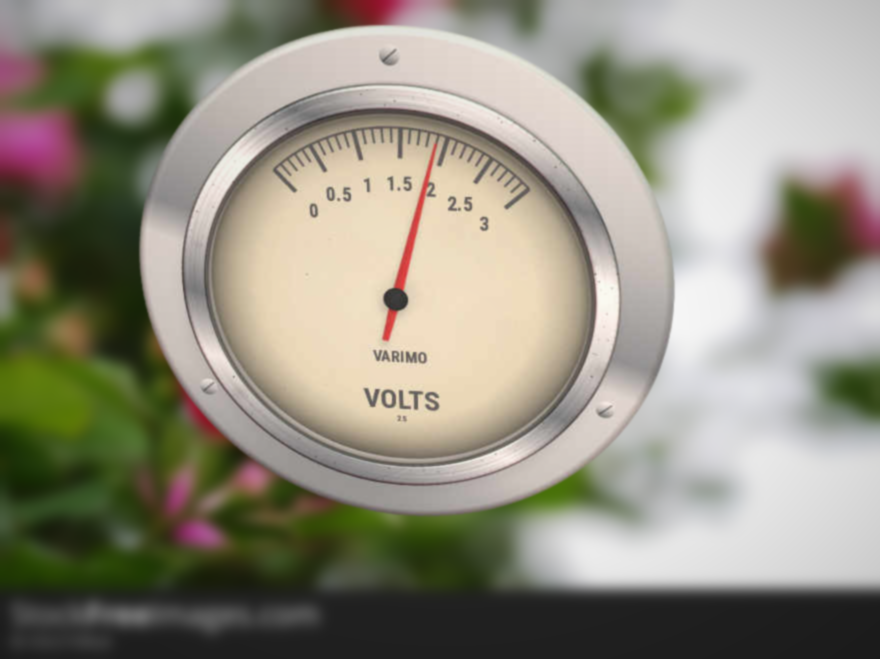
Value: 1.9 V
